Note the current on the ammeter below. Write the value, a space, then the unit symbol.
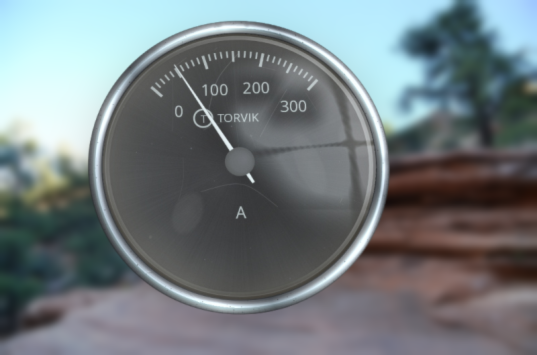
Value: 50 A
